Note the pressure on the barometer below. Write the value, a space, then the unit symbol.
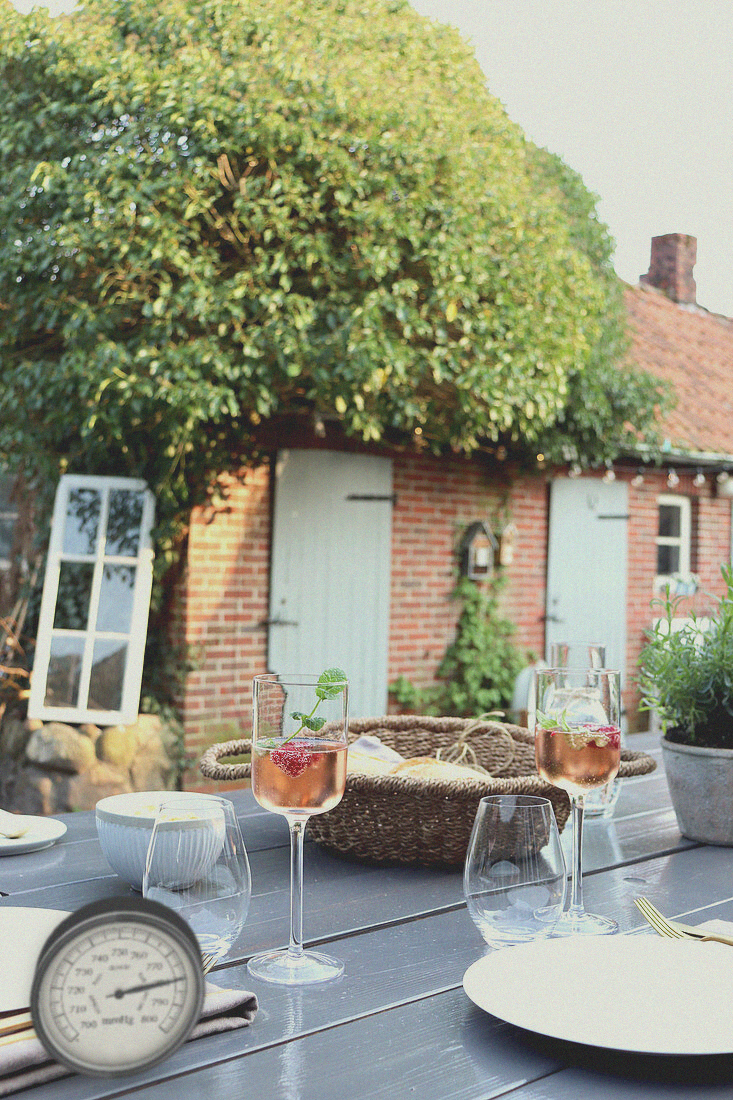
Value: 780 mmHg
